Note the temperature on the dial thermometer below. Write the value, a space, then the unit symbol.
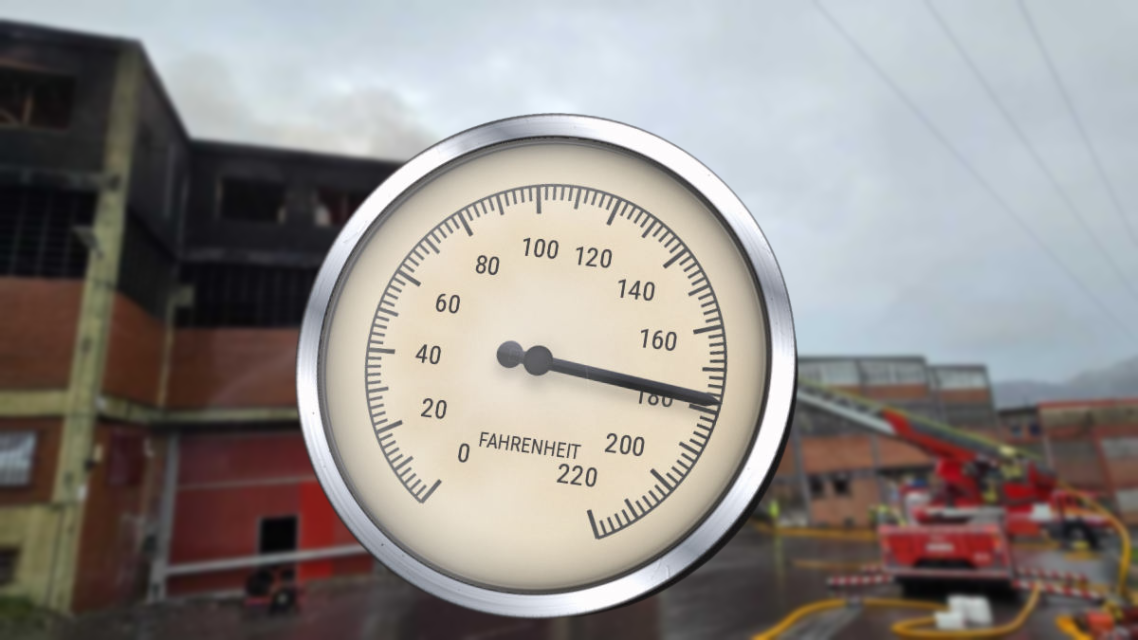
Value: 178 °F
